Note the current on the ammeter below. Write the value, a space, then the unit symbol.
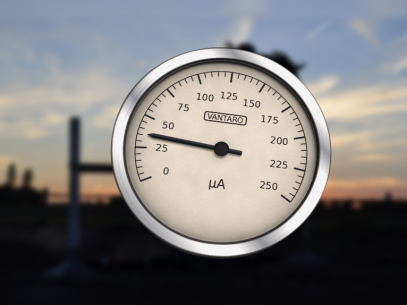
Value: 35 µA
